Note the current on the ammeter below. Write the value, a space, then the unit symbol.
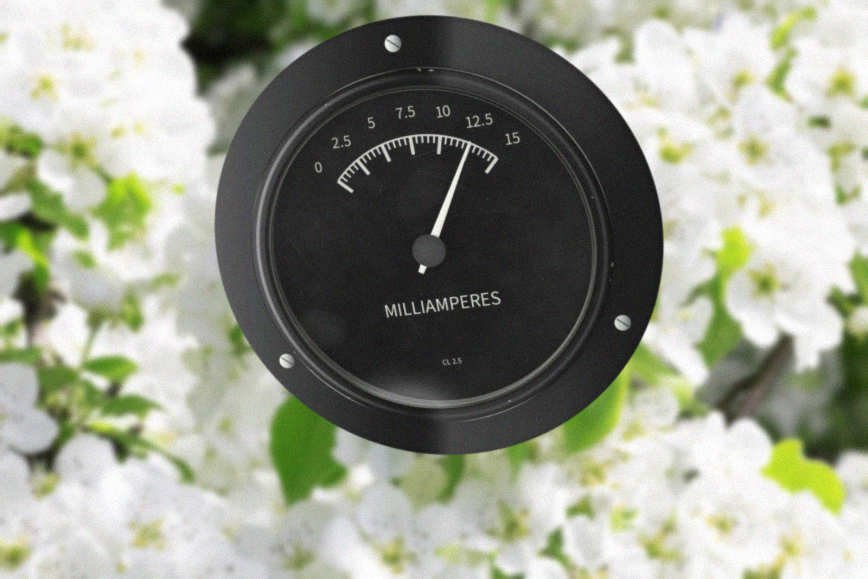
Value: 12.5 mA
